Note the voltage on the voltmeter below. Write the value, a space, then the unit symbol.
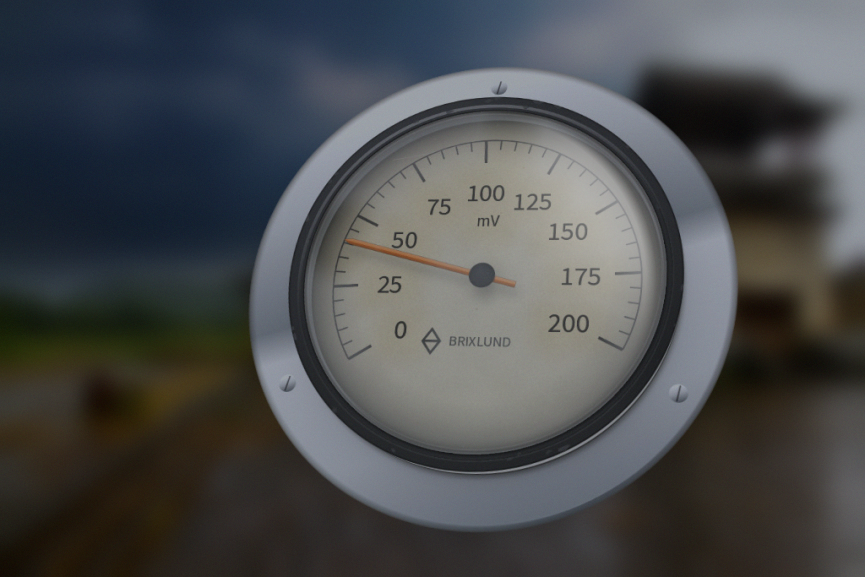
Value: 40 mV
